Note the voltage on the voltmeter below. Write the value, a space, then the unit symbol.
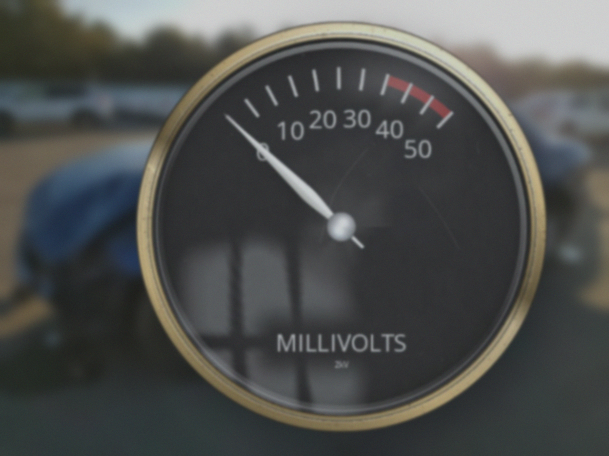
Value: 0 mV
